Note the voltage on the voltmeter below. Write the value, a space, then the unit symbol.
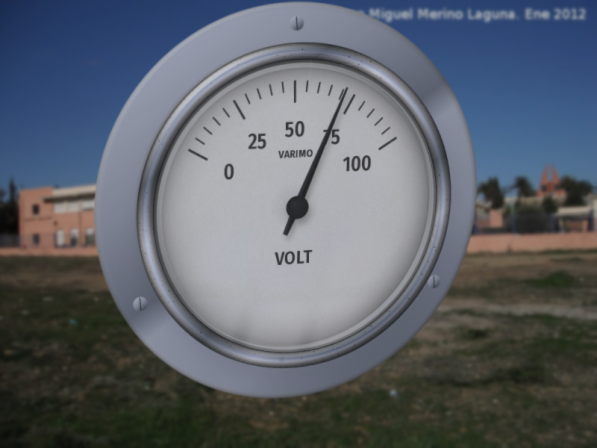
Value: 70 V
